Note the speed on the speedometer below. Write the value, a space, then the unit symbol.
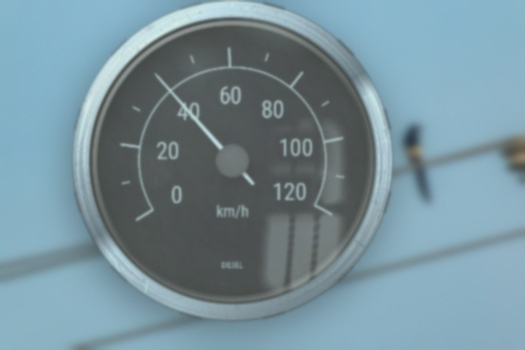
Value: 40 km/h
